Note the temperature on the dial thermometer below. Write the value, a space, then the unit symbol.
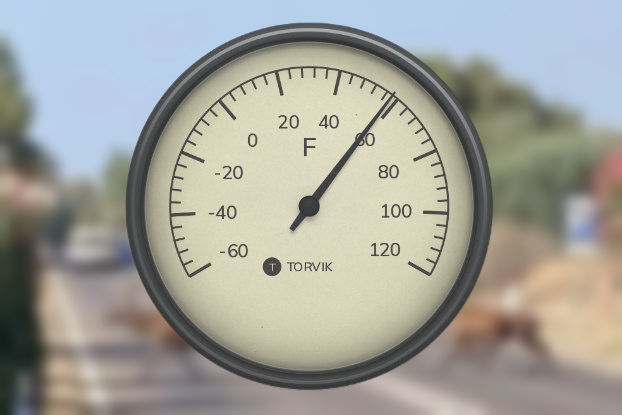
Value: 58 °F
